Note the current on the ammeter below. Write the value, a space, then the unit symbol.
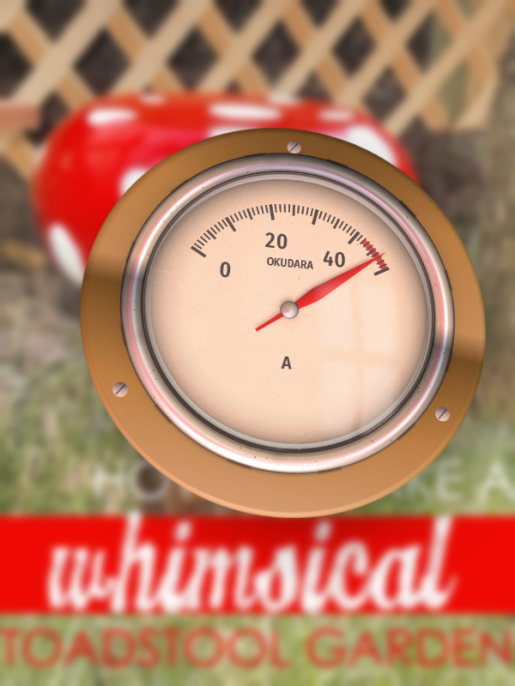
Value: 47 A
